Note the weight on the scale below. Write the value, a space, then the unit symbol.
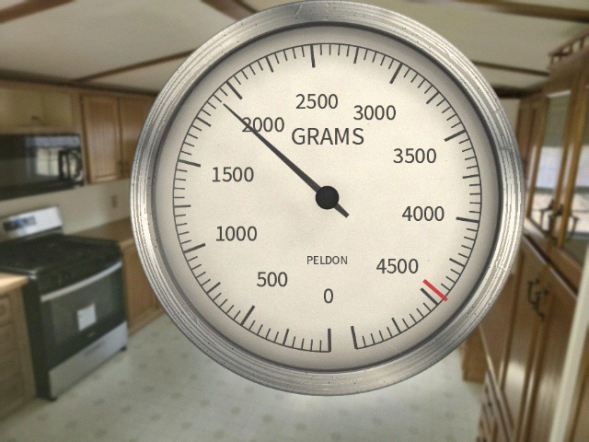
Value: 1900 g
